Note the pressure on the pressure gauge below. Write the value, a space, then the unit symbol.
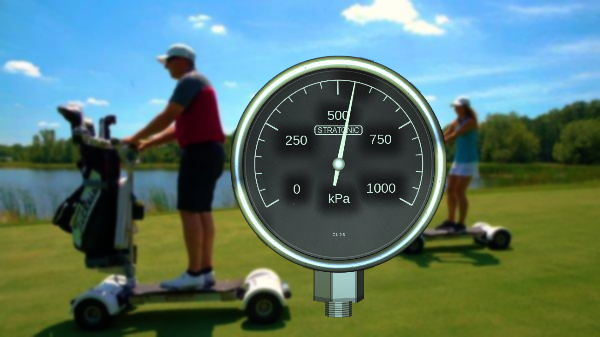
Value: 550 kPa
